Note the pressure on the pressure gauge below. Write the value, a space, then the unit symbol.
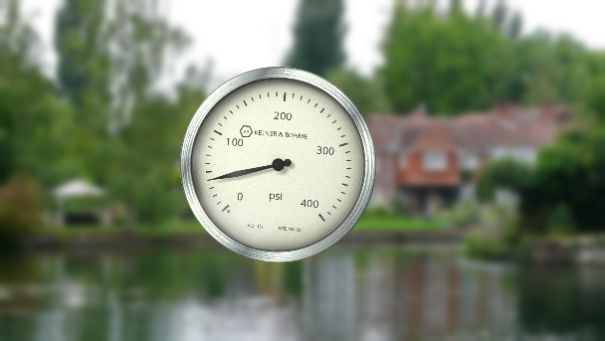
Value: 40 psi
